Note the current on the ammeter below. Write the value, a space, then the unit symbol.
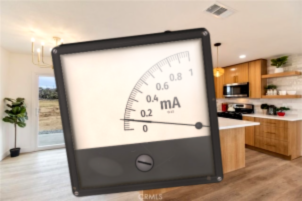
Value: 0.1 mA
